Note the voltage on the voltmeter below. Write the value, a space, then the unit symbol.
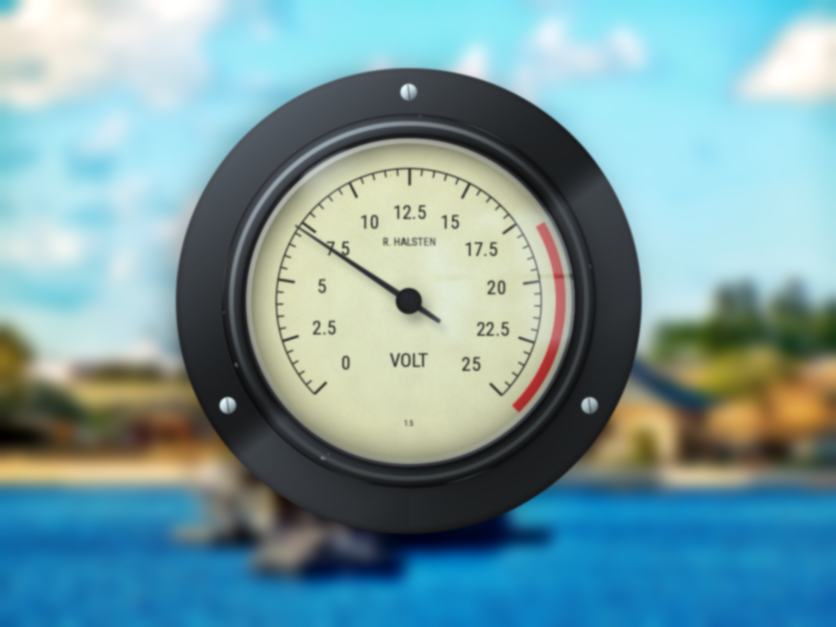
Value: 7.25 V
